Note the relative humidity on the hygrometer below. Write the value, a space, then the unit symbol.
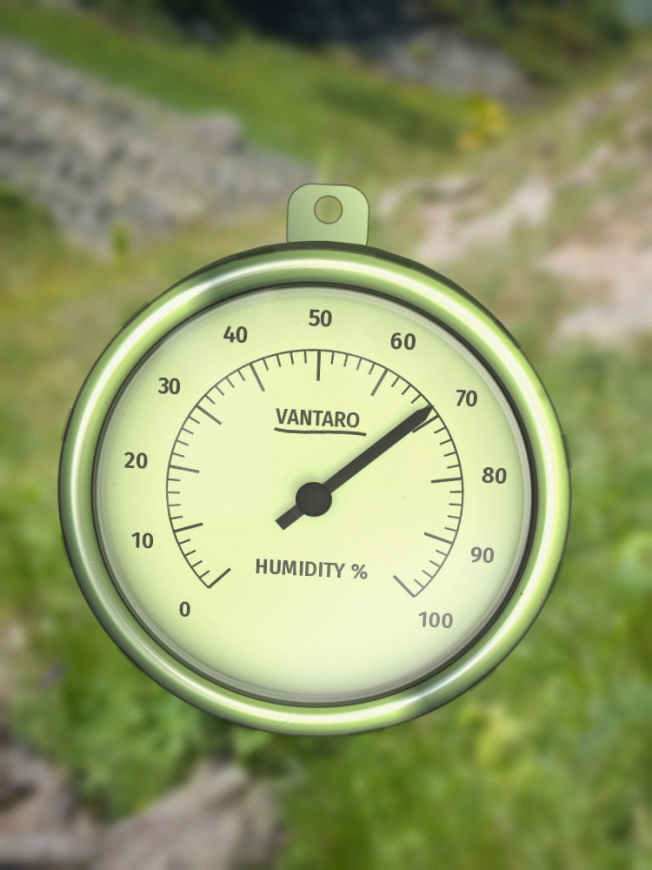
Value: 68 %
